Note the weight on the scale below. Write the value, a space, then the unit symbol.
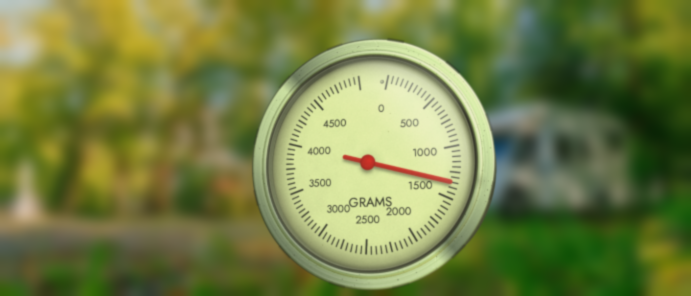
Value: 1350 g
